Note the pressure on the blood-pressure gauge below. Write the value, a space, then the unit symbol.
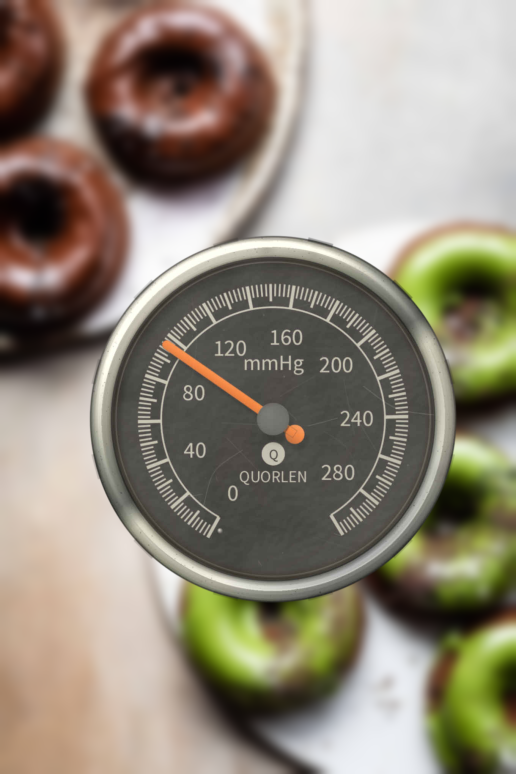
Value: 96 mmHg
